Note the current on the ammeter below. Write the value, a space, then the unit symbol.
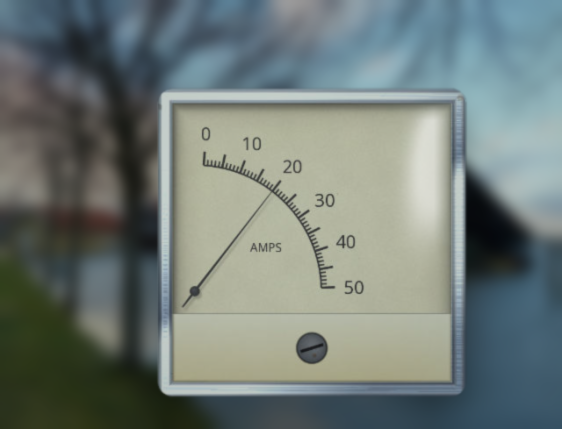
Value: 20 A
